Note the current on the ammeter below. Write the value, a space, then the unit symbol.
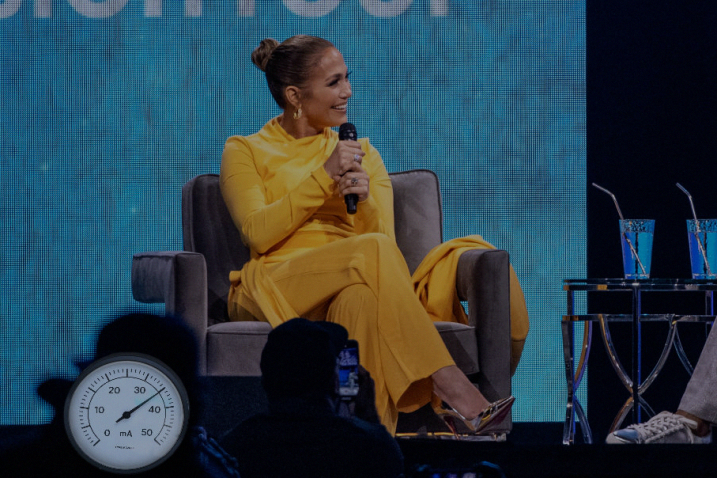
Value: 35 mA
